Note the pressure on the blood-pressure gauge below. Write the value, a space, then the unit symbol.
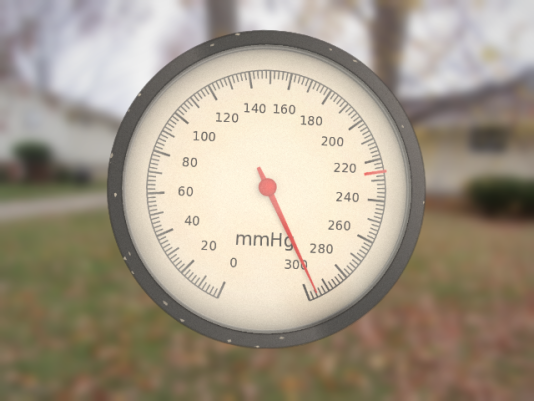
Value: 296 mmHg
